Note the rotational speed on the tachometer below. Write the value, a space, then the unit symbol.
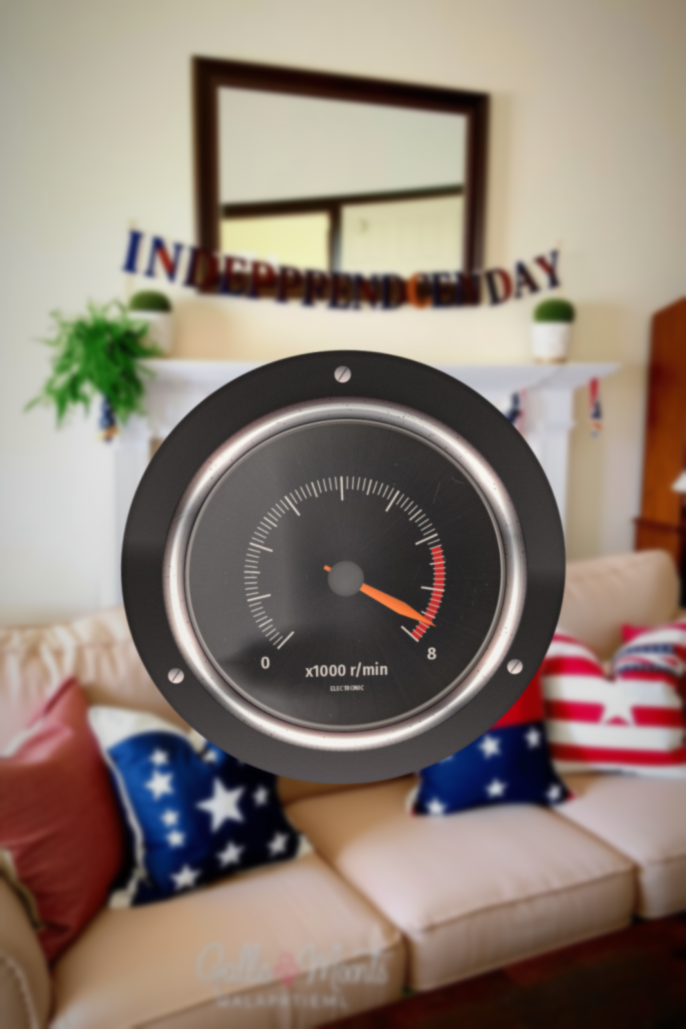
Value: 7600 rpm
